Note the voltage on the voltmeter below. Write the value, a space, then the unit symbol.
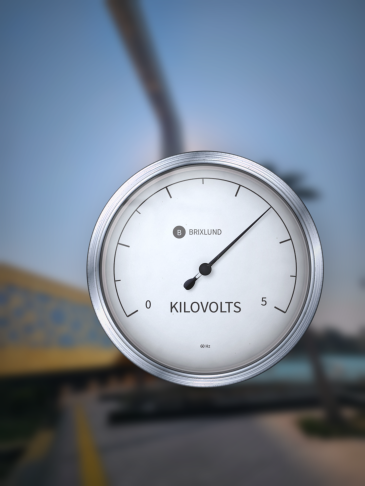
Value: 3.5 kV
